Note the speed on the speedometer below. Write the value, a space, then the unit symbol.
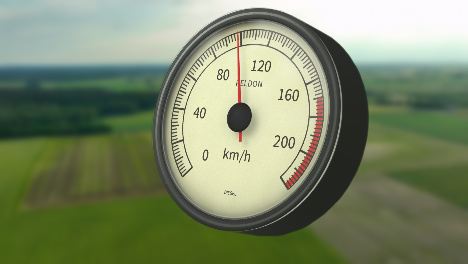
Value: 100 km/h
